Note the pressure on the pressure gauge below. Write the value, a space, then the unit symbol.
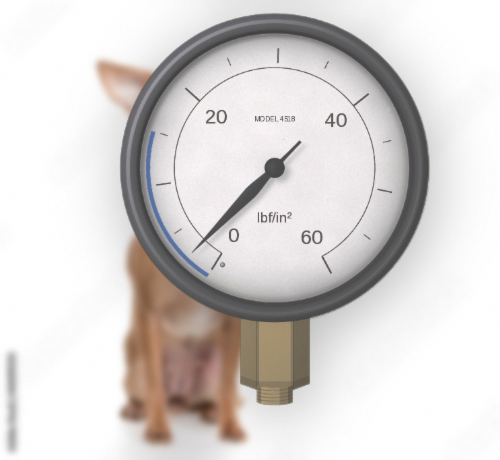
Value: 2.5 psi
